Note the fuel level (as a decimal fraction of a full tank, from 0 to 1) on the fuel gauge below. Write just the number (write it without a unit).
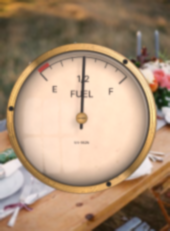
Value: 0.5
